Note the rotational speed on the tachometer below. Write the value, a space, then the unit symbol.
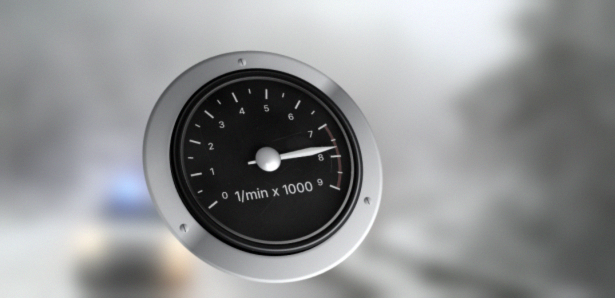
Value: 7750 rpm
